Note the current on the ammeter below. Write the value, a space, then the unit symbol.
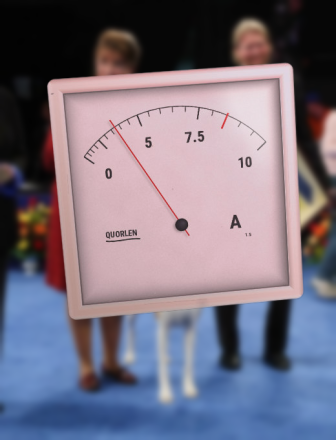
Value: 3.75 A
